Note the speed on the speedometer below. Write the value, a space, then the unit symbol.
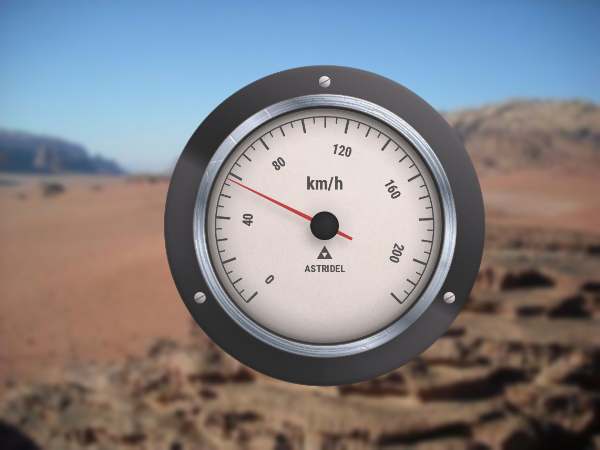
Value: 57.5 km/h
